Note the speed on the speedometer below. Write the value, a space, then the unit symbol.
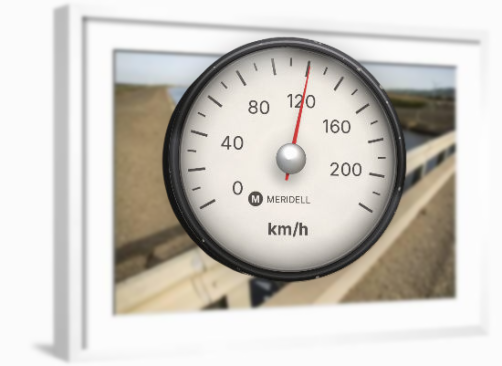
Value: 120 km/h
